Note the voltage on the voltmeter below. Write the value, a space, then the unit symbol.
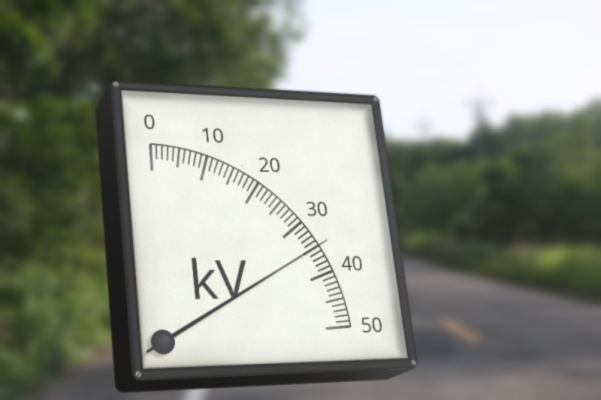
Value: 35 kV
